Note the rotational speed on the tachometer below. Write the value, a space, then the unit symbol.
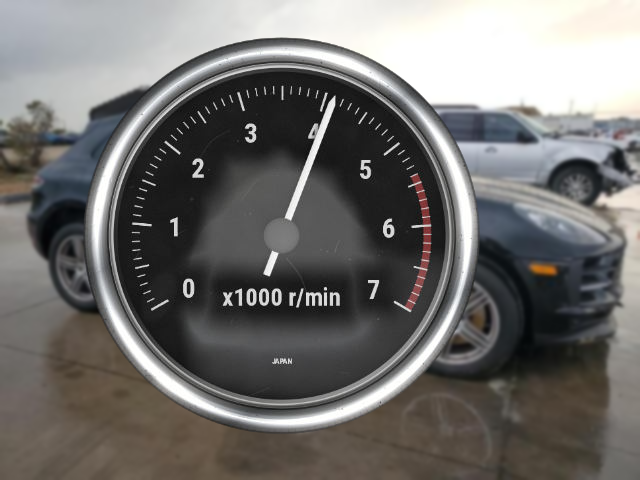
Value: 4100 rpm
